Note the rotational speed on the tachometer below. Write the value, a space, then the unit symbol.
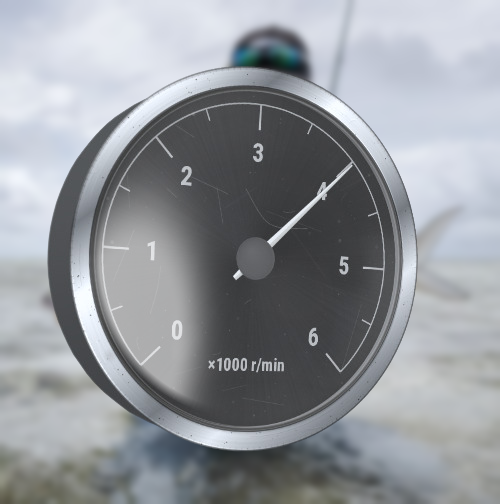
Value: 4000 rpm
